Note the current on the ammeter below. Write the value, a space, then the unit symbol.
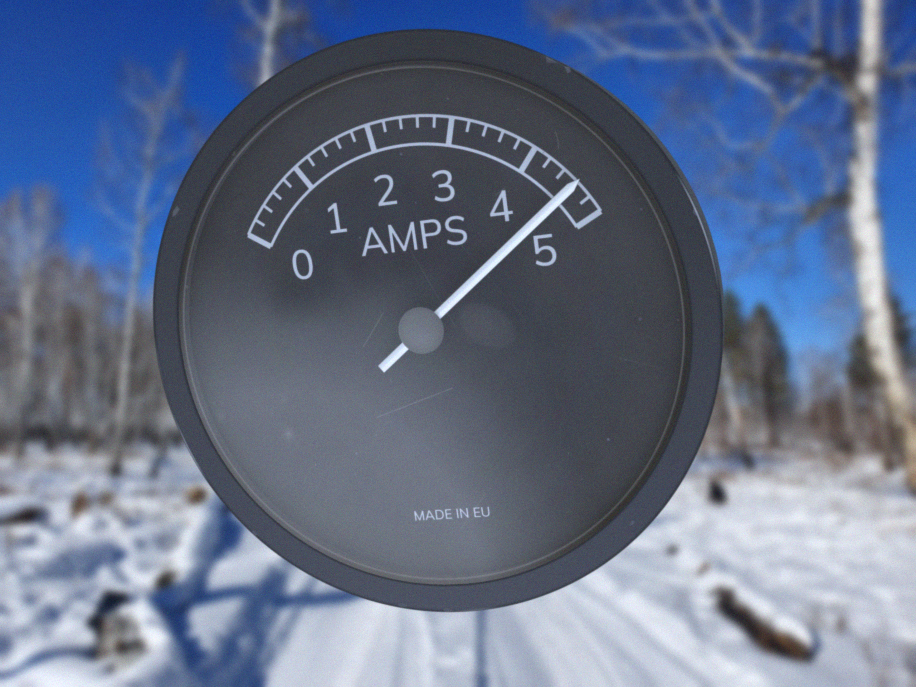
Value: 4.6 A
